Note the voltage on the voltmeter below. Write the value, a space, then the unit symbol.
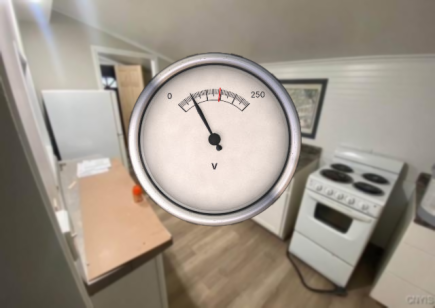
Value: 50 V
